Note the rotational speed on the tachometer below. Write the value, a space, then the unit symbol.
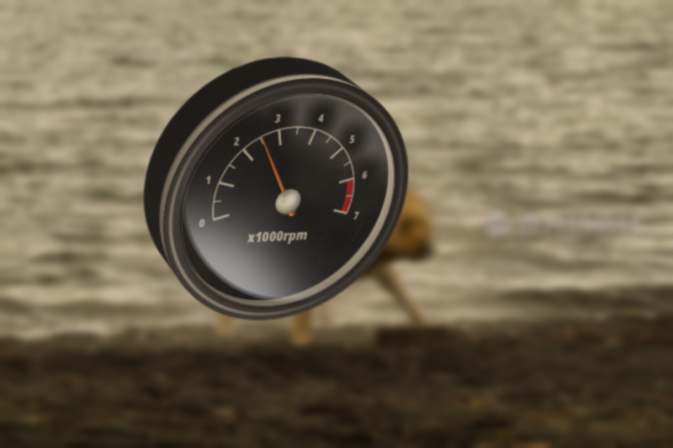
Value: 2500 rpm
